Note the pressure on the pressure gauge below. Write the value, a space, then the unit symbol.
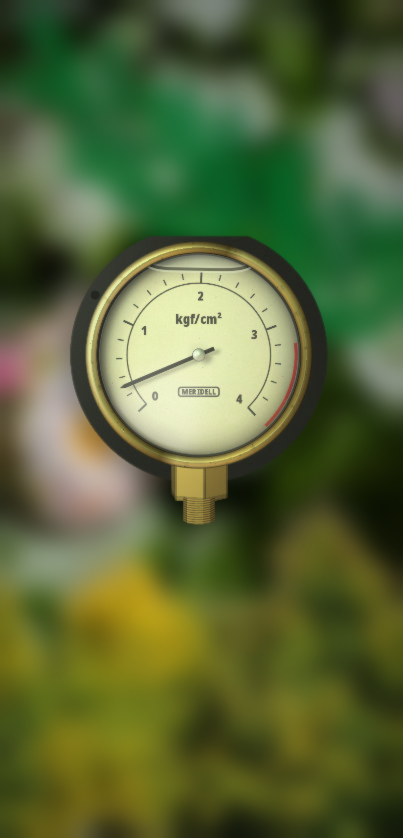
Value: 0.3 kg/cm²
